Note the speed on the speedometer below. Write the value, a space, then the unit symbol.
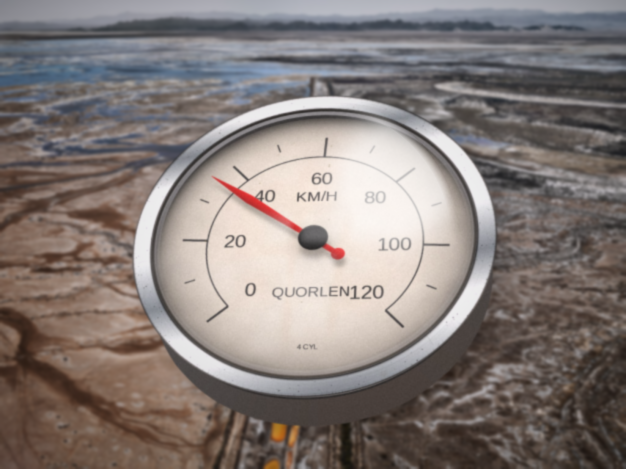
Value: 35 km/h
